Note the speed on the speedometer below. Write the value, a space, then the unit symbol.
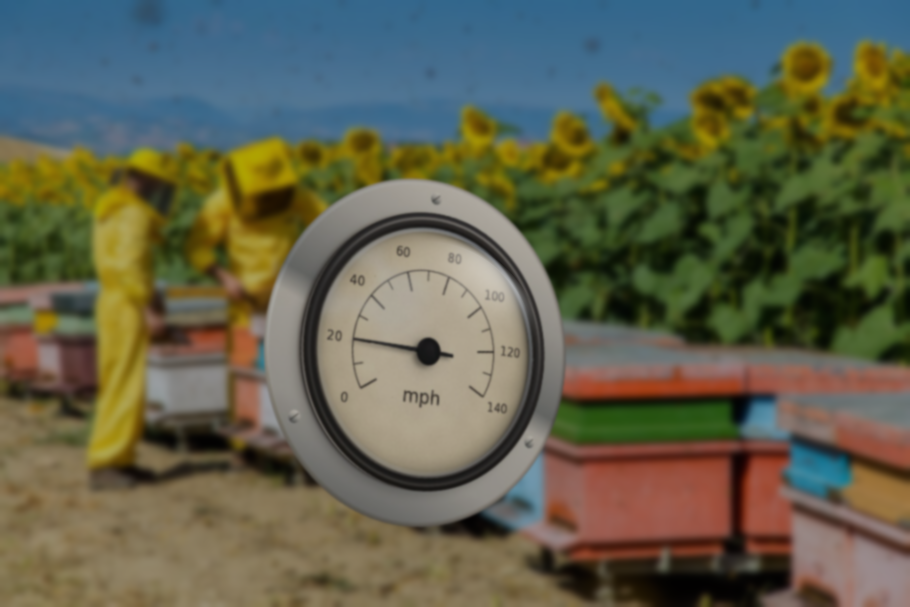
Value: 20 mph
